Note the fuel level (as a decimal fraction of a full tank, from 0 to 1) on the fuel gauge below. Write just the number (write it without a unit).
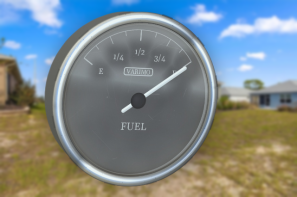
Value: 1
